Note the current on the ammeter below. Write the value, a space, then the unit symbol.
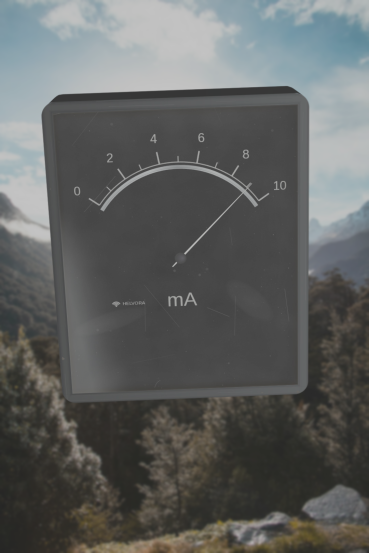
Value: 9 mA
